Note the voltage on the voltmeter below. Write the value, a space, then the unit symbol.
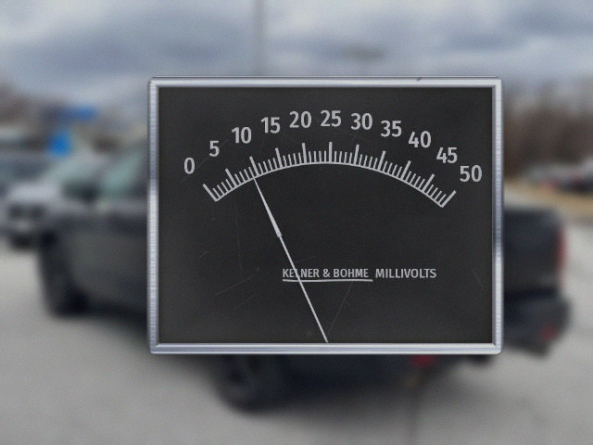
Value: 9 mV
